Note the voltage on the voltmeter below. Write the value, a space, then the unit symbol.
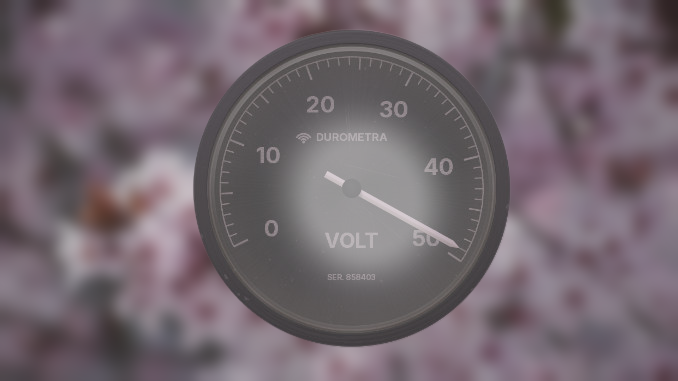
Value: 49 V
